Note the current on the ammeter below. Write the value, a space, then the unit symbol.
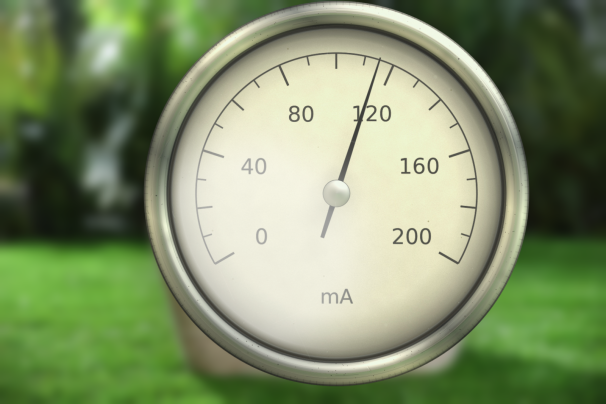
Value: 115 mA
